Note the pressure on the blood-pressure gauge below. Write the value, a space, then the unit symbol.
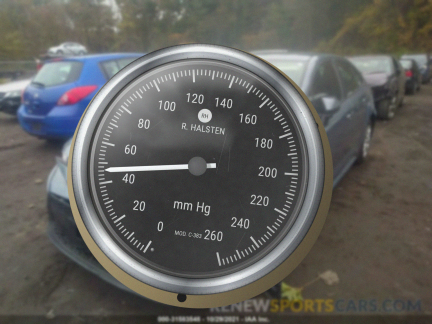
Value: 46 mmHg
